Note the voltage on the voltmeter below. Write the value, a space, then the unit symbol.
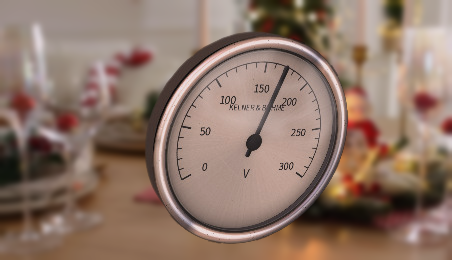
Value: 170 V
